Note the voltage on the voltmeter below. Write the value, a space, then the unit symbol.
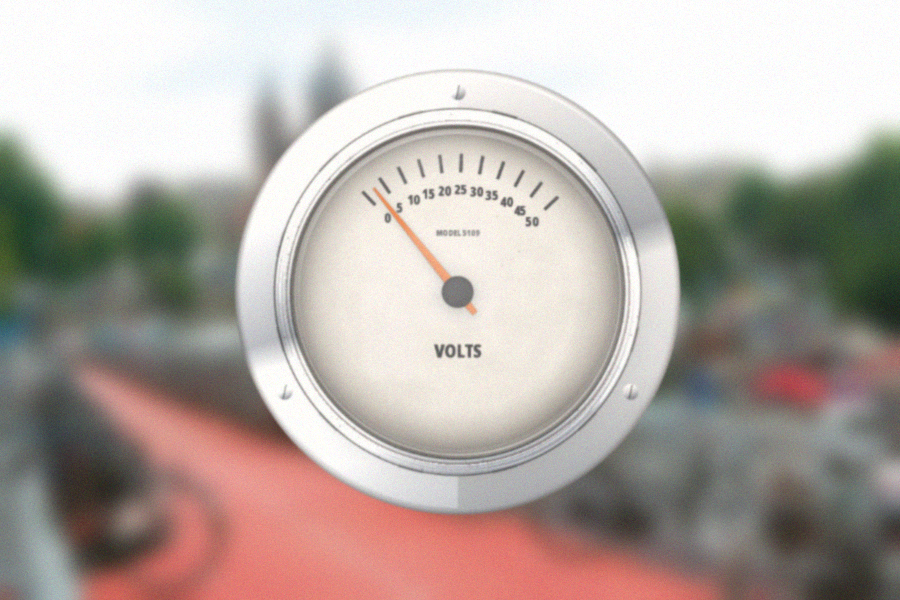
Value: 2.5 V
